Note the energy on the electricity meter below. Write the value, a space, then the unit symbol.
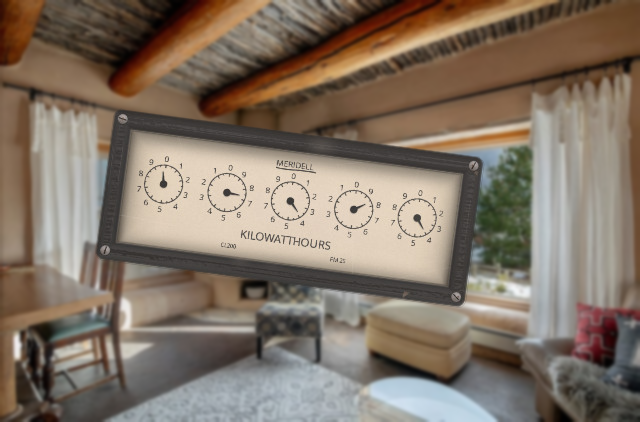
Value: 97384 kWh
